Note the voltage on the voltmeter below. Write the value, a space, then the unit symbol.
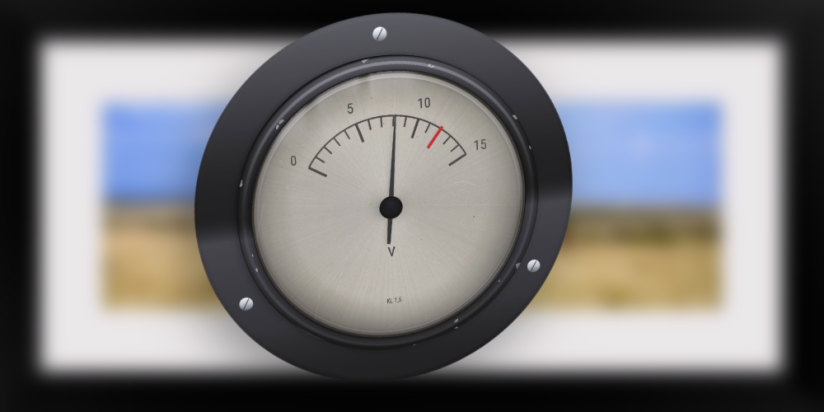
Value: 8 V
